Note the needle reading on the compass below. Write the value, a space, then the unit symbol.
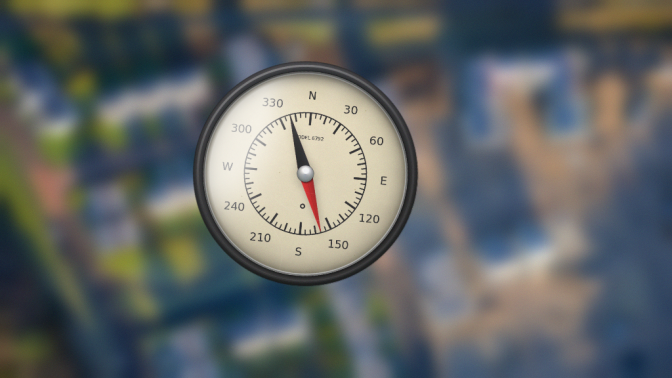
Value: 160 °
